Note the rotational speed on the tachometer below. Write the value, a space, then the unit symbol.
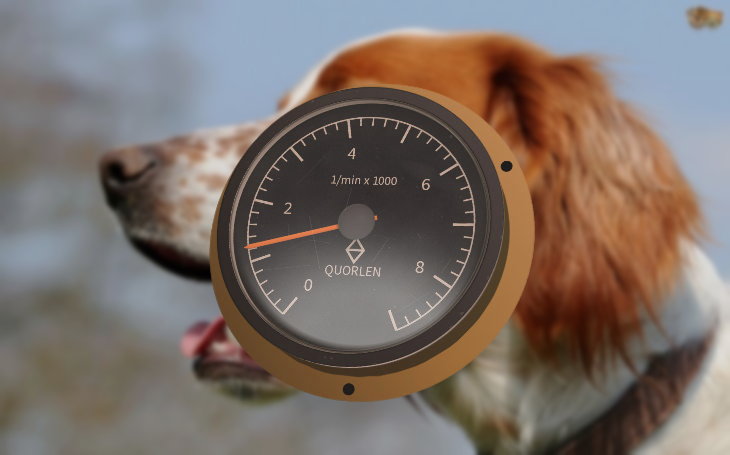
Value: 1200 rpm
